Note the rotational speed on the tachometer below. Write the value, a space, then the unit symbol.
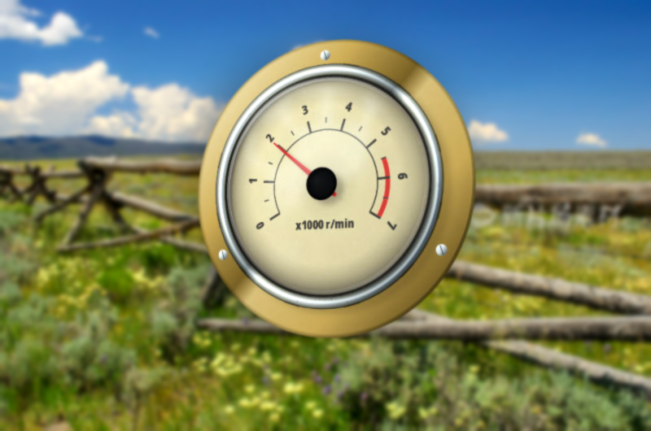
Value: 2000 rpm
